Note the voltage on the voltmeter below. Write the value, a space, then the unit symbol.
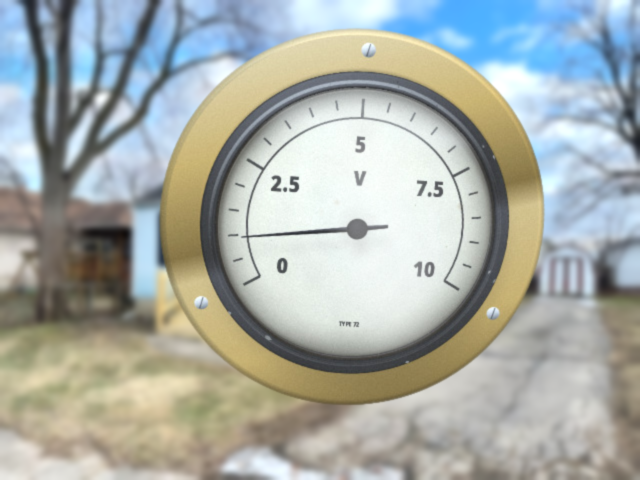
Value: 1 V
